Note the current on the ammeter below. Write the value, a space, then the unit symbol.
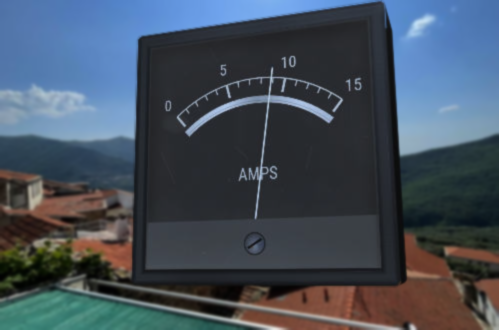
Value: 9 A
